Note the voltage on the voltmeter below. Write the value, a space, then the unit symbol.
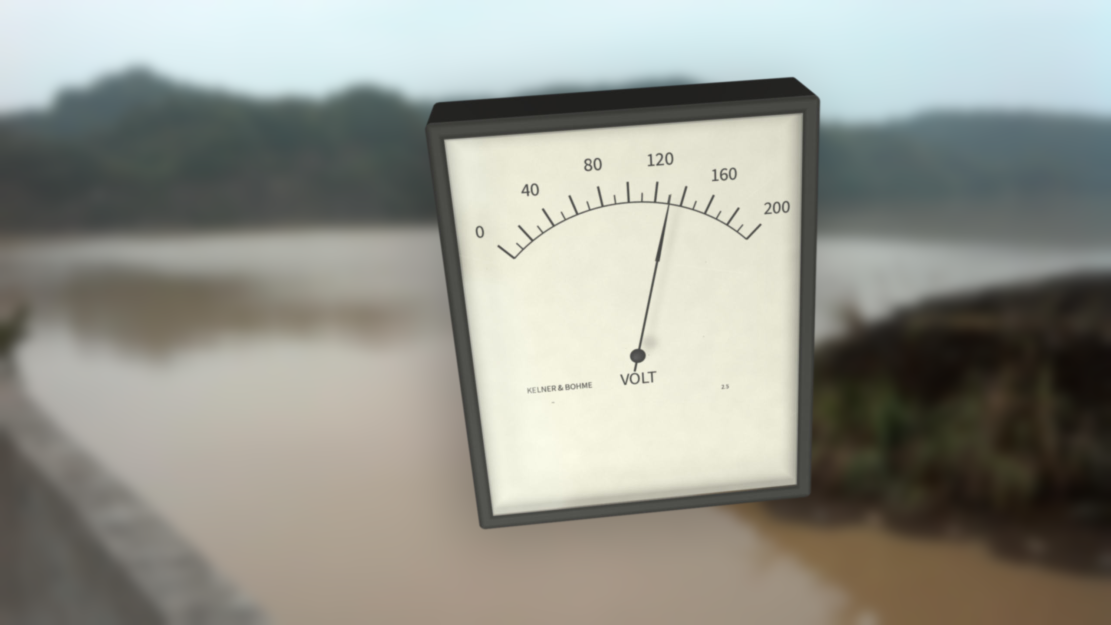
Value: 130 V
